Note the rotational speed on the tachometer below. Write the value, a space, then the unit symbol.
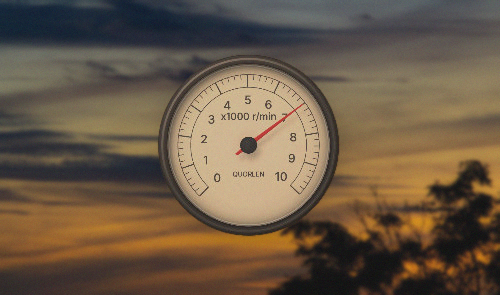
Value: 7000 rpm
